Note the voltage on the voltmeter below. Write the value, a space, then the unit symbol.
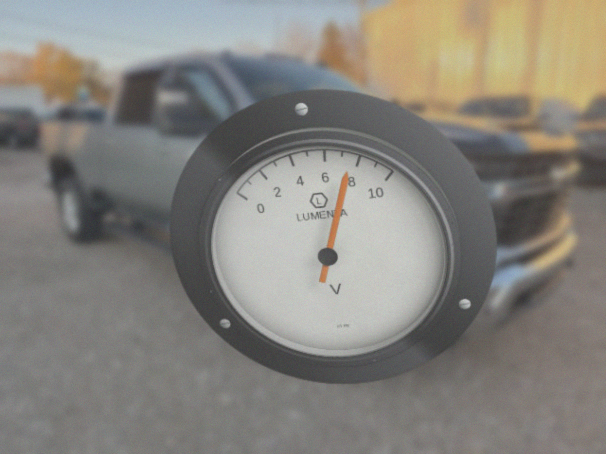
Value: 7.5 V
